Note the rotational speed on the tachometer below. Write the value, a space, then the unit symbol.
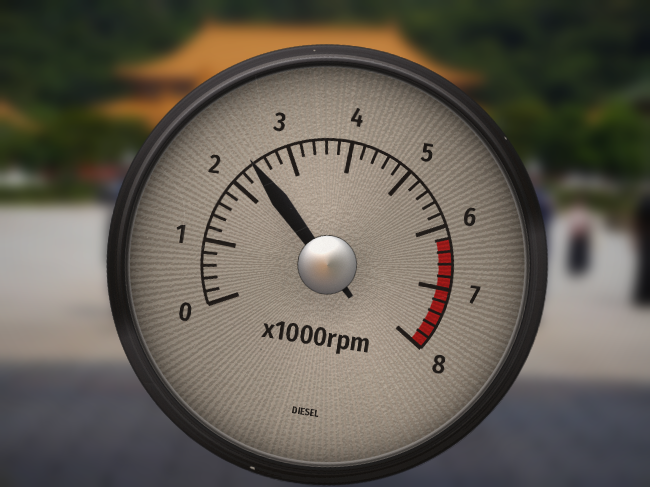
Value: 2400 rpm
